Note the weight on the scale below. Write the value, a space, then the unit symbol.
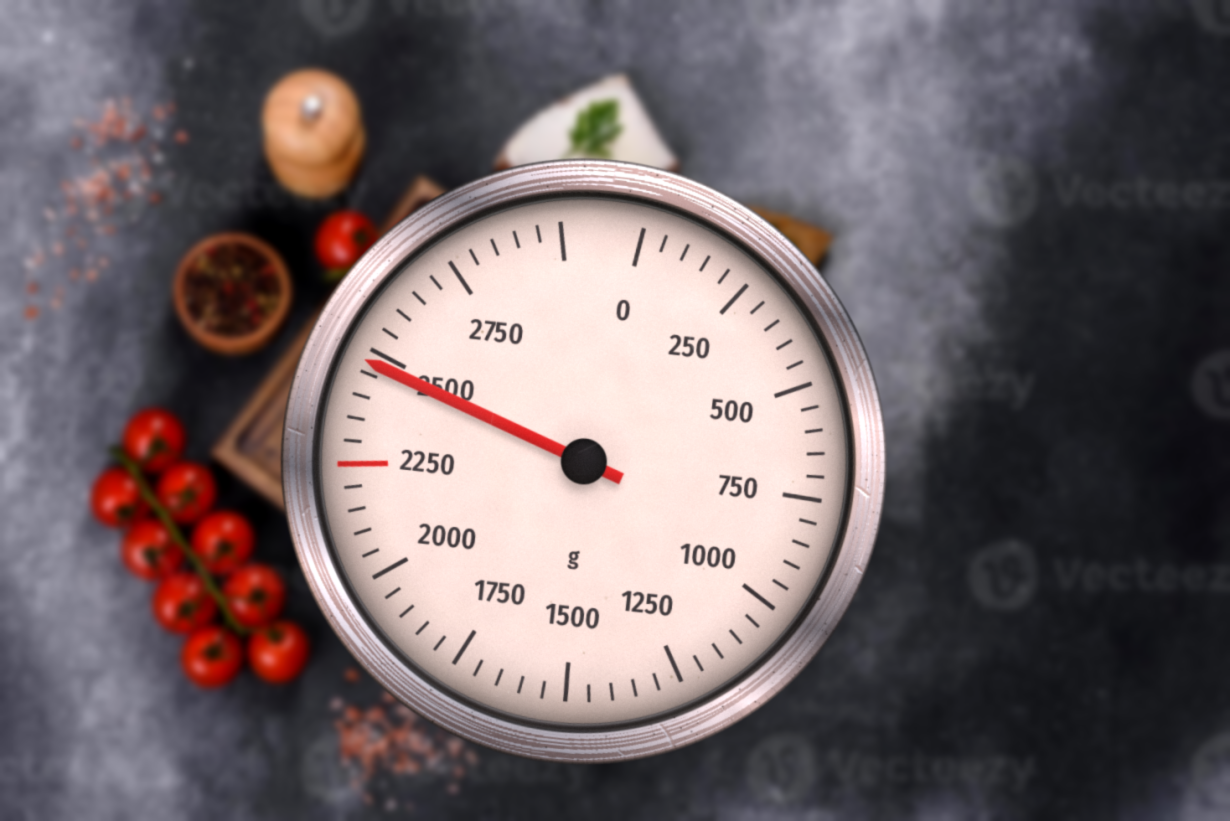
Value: 2475 g
